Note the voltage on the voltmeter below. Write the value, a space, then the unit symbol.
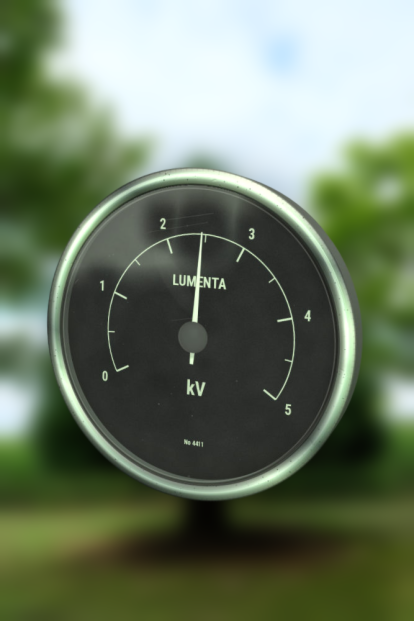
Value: 2.5 kV
